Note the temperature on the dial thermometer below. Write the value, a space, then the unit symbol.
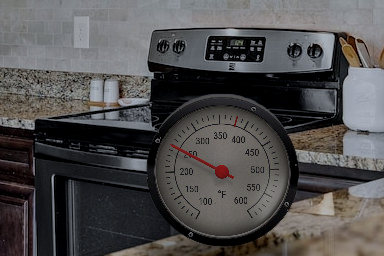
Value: 250 °F
